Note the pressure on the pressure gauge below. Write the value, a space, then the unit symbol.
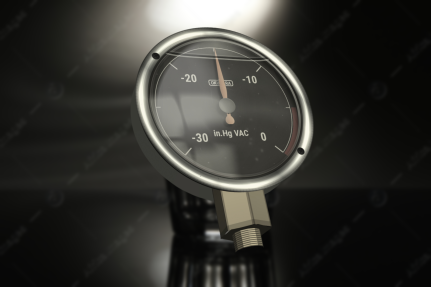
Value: -15 inHg
